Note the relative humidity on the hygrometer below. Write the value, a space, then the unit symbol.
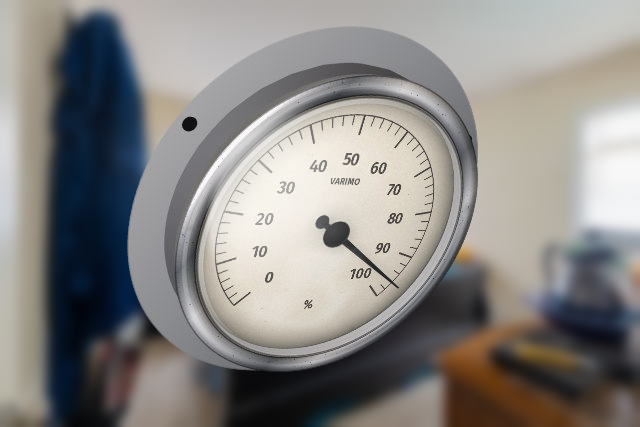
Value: 96 %
